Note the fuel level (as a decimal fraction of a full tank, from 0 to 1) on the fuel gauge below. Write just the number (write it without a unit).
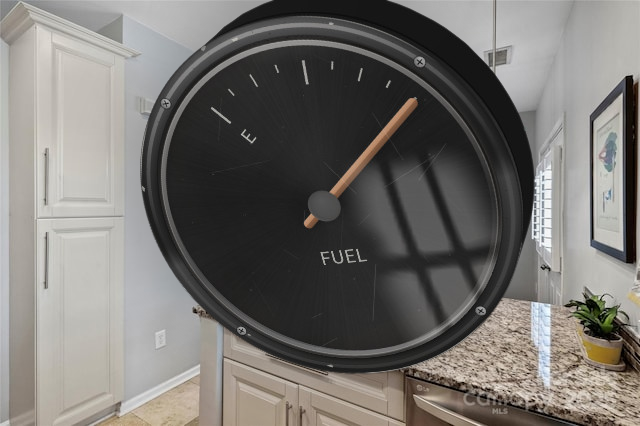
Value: 1
